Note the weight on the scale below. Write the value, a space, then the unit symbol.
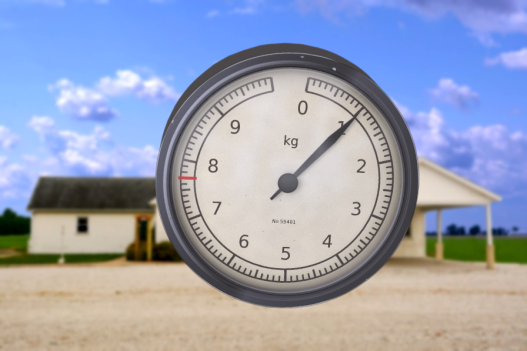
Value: 1 kg
